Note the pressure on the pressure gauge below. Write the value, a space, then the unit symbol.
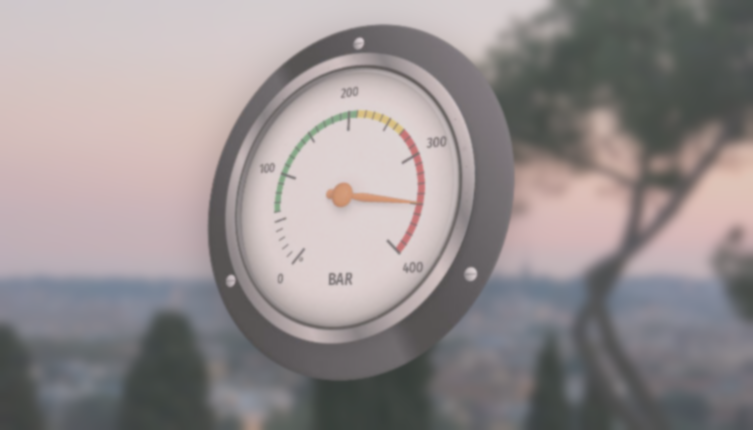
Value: 350 bar
